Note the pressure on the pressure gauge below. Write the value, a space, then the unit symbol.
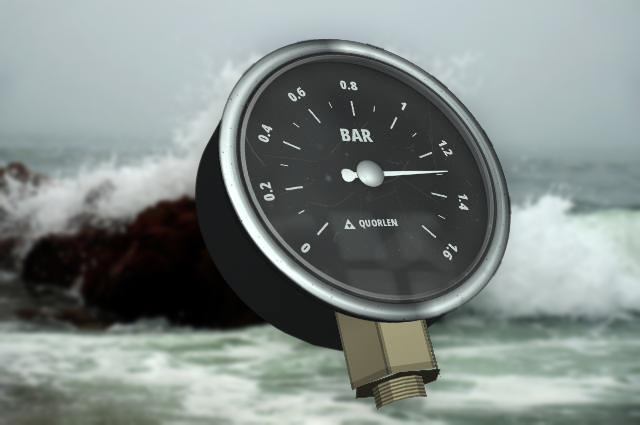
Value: 1.3 bar
